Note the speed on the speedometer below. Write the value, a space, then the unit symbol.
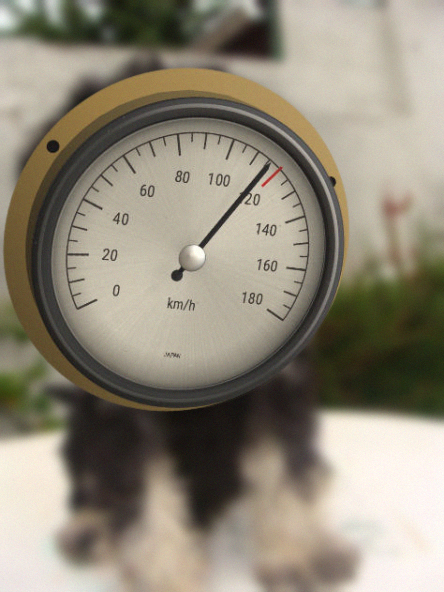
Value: 115 km/h
